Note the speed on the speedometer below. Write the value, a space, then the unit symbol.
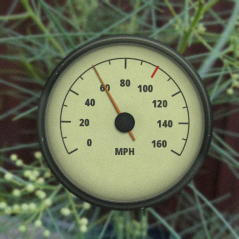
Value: 60 mph
